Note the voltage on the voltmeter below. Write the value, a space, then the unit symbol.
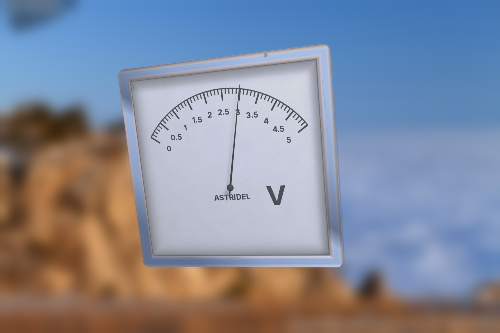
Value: 3 V
